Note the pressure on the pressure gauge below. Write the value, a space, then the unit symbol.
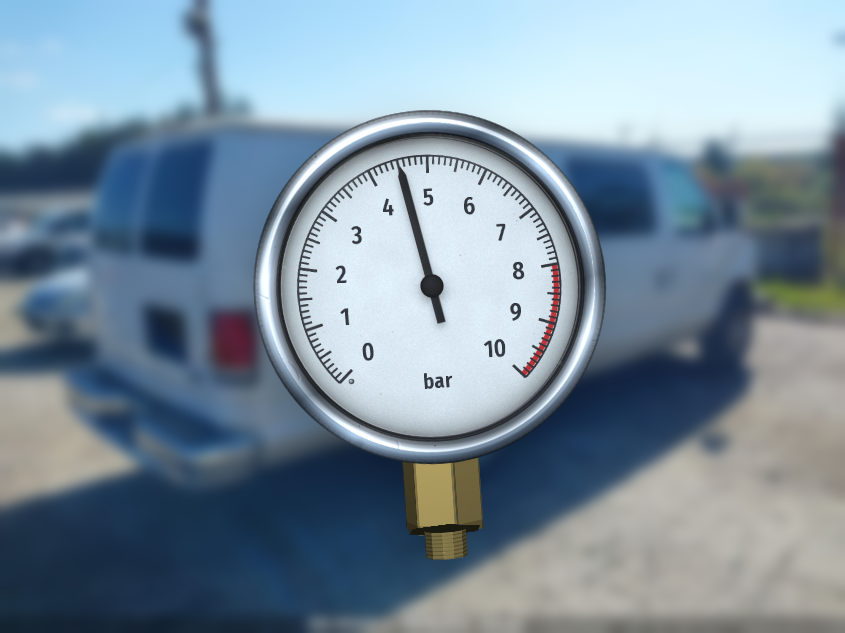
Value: 4.5 bar
